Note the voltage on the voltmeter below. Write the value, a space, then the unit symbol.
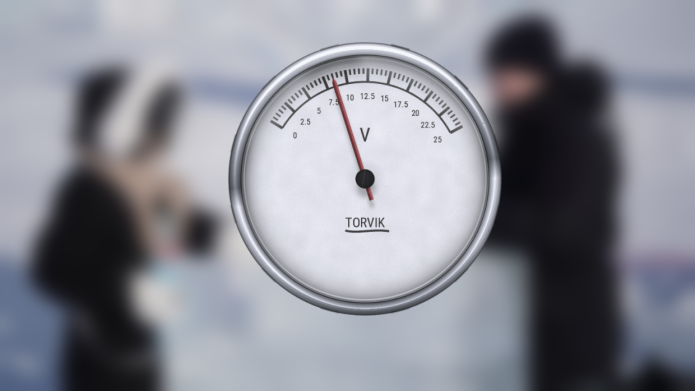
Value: 8.5 V
